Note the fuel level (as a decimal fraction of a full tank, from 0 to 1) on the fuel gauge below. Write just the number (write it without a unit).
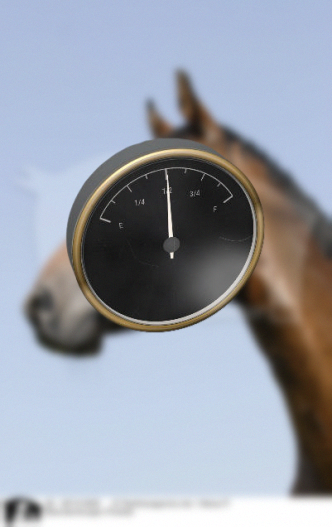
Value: 0.5
